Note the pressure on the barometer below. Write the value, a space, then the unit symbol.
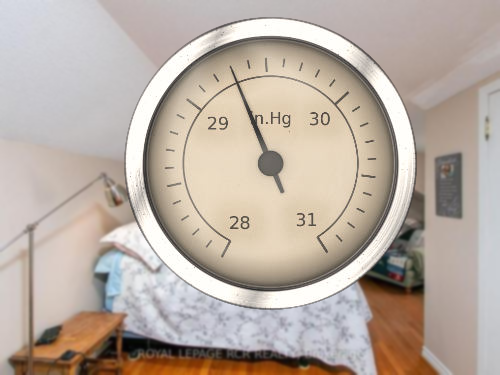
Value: 29.3 inHg
